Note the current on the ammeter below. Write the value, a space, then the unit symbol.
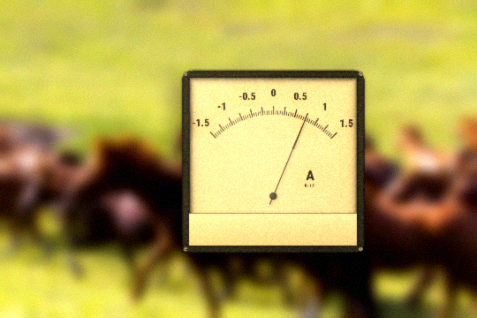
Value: 0.75 A
